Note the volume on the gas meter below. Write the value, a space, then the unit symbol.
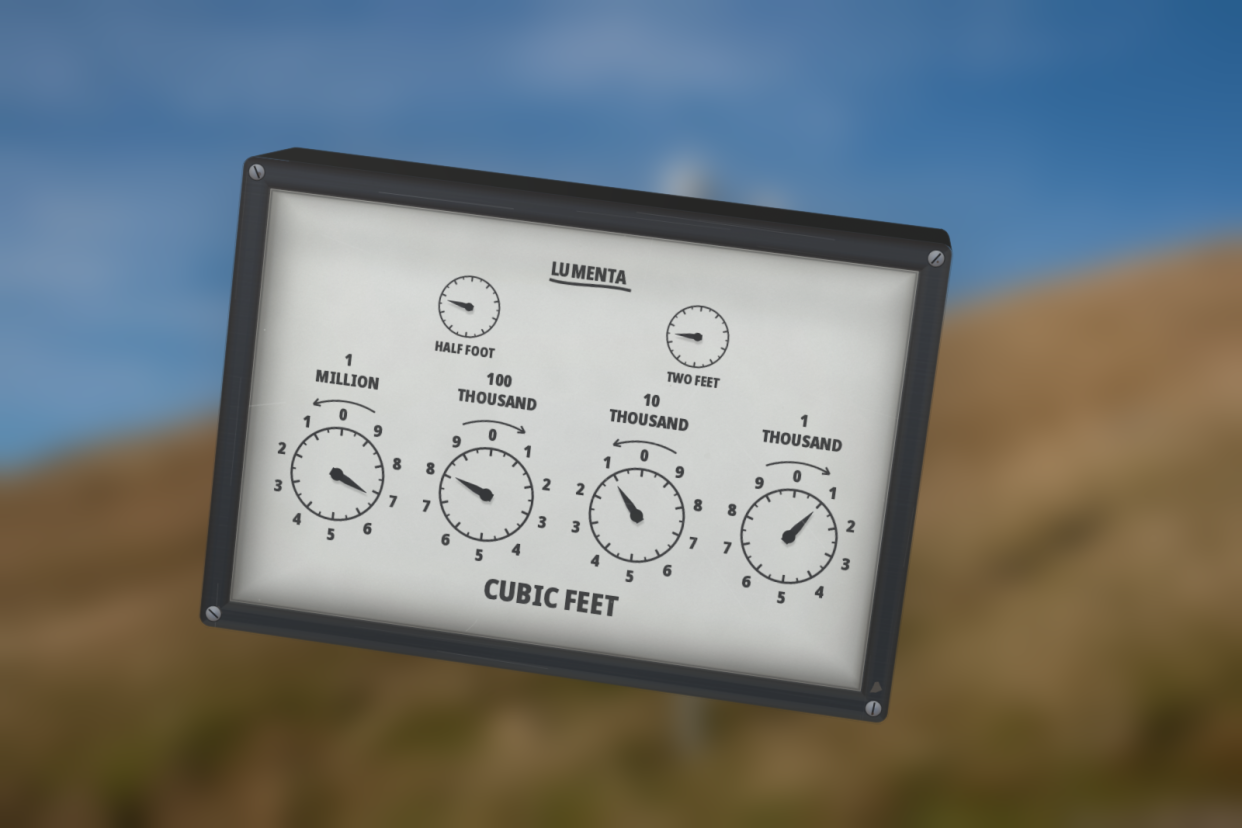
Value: 681100 ft³
